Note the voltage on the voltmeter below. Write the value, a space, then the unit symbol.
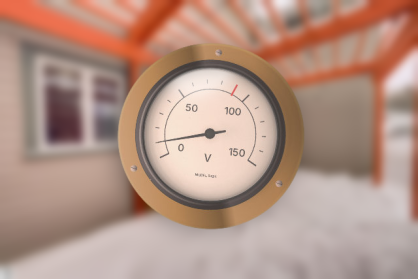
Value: 10 V
